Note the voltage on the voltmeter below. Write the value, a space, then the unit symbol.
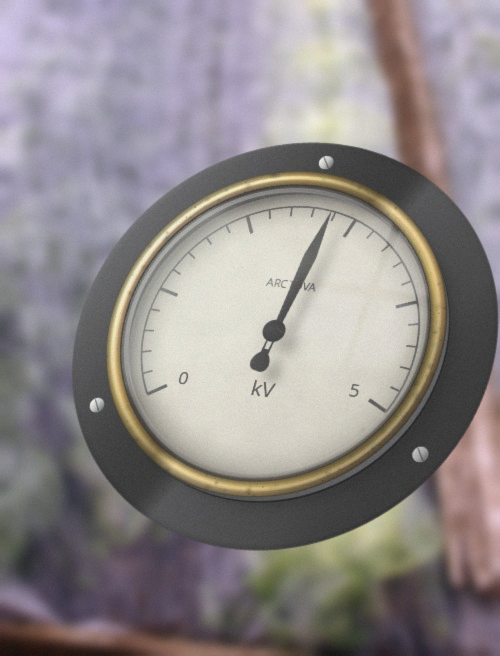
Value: 2.8 kV
